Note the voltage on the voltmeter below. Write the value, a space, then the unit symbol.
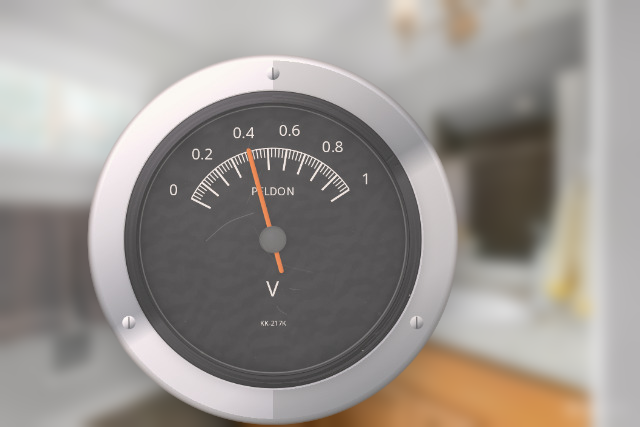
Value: 0.4 V
